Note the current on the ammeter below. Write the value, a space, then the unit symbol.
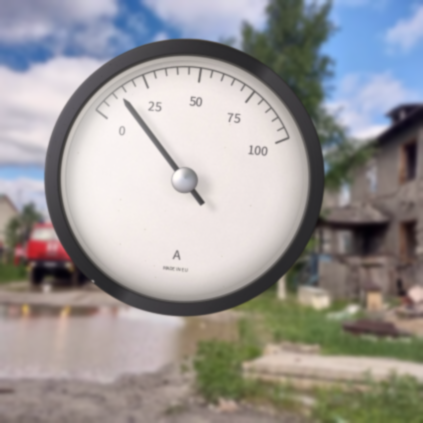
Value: 12.5 A
